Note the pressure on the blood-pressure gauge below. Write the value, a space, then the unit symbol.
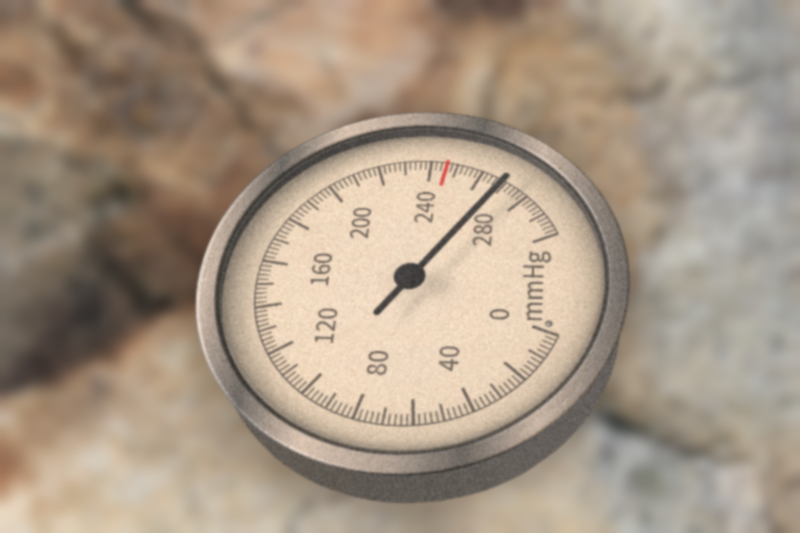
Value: 270 mmHg
